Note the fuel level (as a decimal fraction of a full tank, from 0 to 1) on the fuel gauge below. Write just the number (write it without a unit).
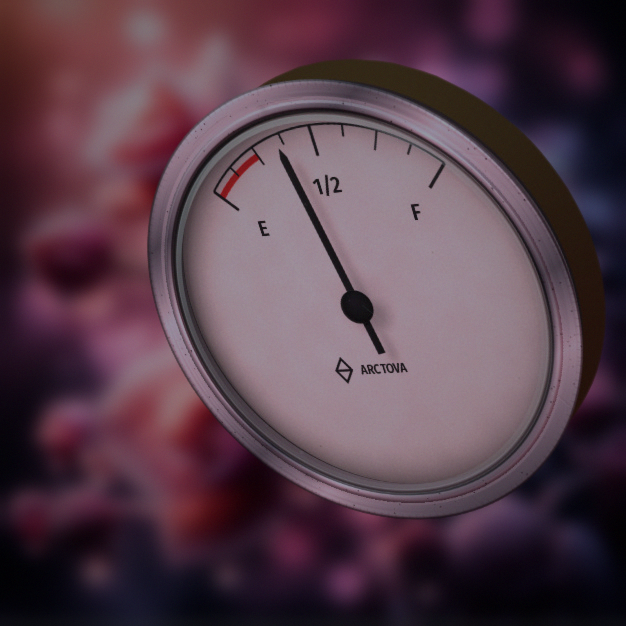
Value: 0.375
